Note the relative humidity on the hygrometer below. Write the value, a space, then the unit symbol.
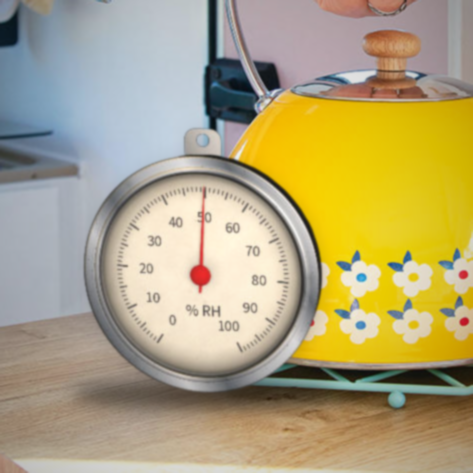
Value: 50 %
